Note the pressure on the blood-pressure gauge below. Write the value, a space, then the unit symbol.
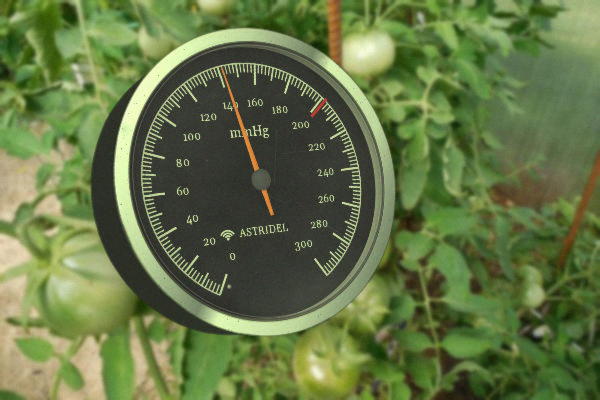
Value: 140 mmHg
